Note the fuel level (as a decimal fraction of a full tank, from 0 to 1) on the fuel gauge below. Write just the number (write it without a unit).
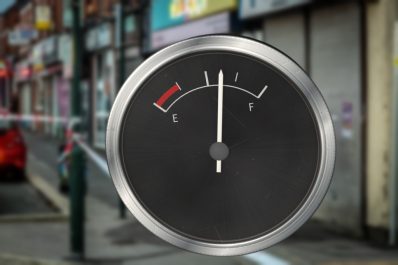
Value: 0.625
